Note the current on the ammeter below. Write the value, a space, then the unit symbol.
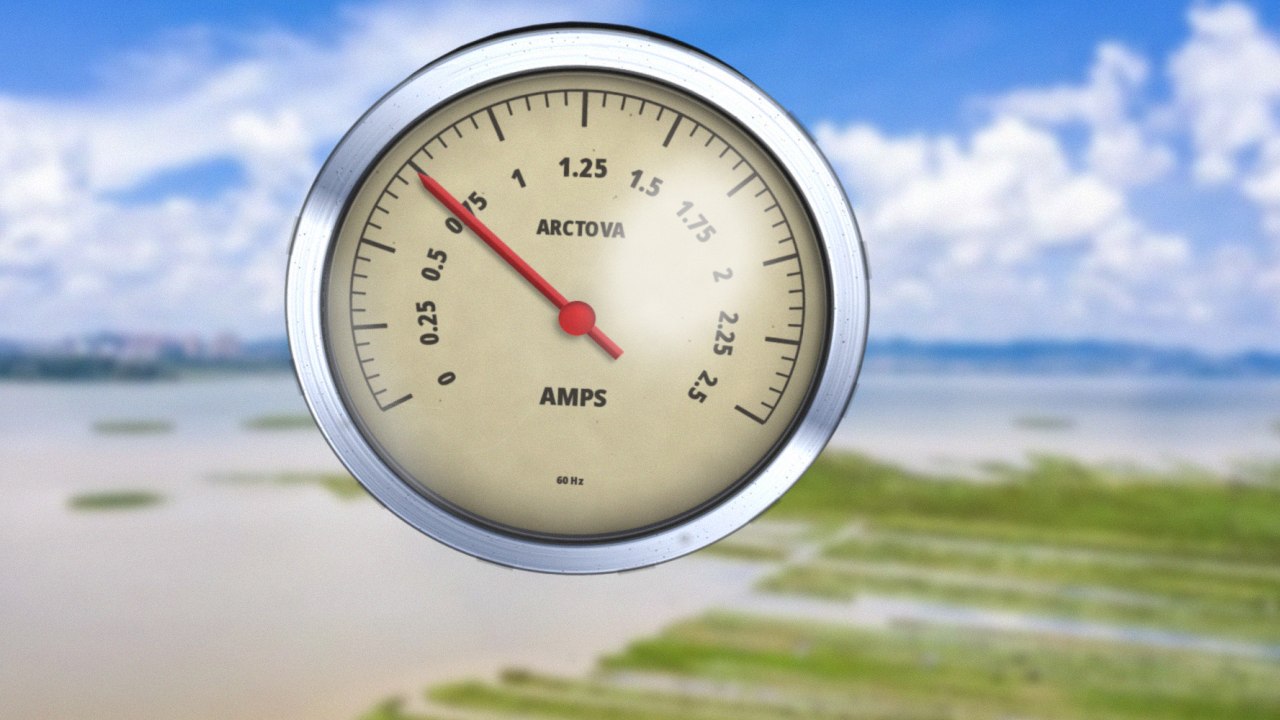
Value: 0.75 A
